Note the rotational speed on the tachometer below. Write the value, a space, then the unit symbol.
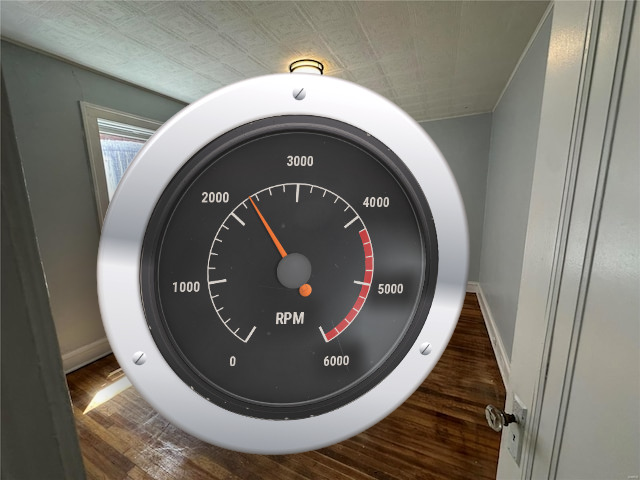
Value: 2300 rpm
